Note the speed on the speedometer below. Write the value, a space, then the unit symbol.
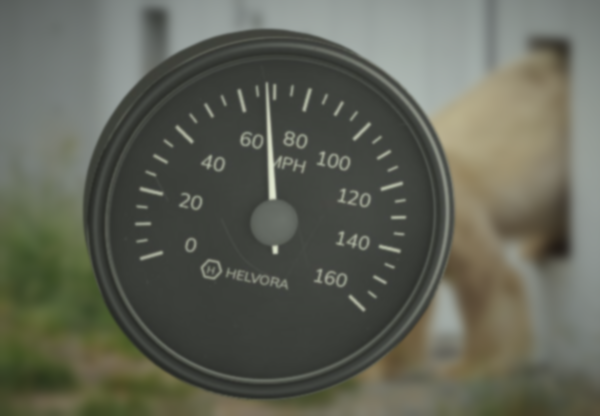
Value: 67.5 mph
